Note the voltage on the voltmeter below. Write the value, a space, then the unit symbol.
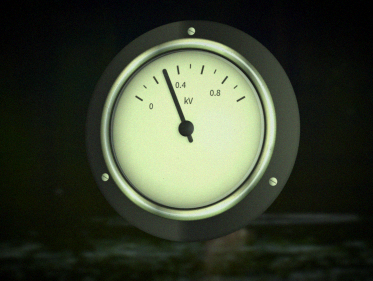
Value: 0.3 kV
